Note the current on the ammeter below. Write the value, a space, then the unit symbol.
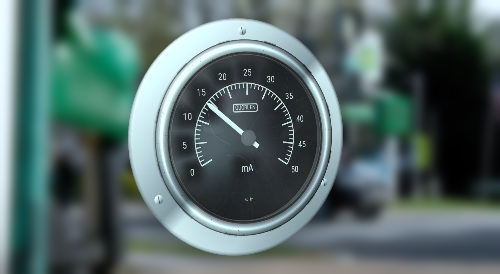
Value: 14 mA
